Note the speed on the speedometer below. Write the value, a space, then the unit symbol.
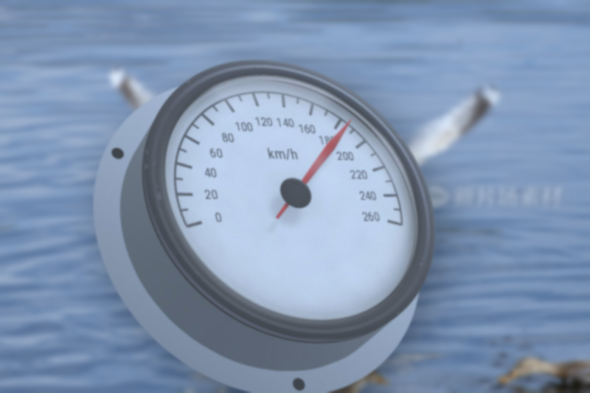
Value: 185 km/h
